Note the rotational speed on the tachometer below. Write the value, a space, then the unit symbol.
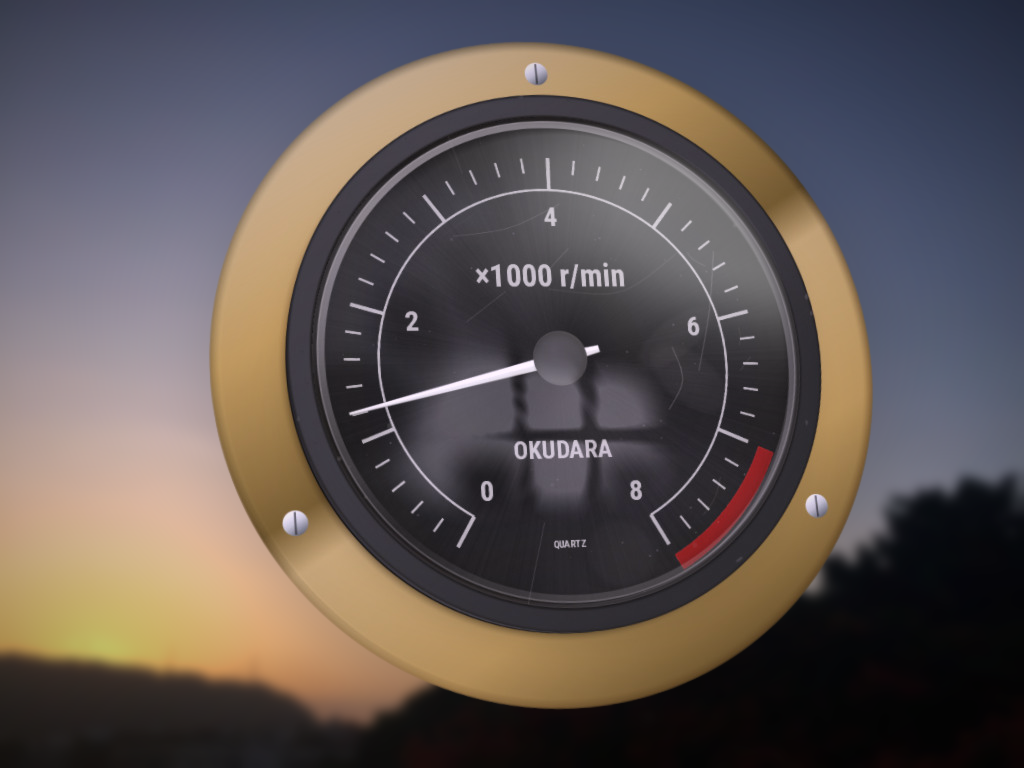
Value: 1200 rpm
